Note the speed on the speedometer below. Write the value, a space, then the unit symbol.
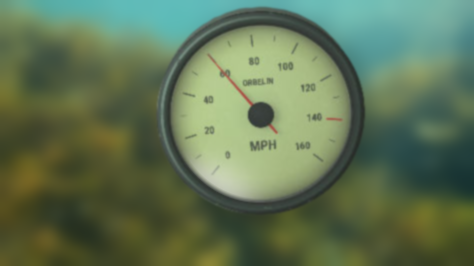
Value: 60 mph
